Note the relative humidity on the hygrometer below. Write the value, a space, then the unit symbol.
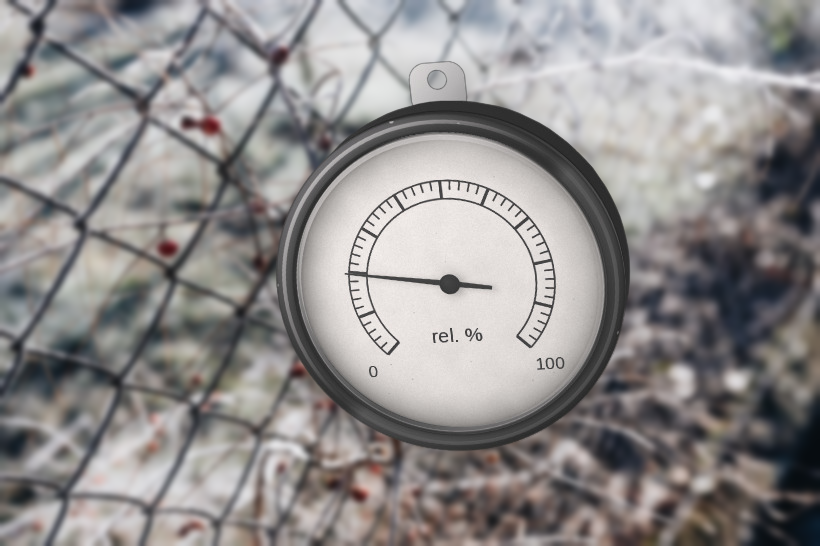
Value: 20 %
